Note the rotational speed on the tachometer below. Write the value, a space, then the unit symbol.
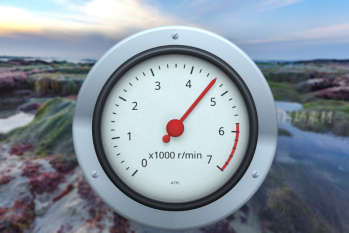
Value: 4600 rpm
